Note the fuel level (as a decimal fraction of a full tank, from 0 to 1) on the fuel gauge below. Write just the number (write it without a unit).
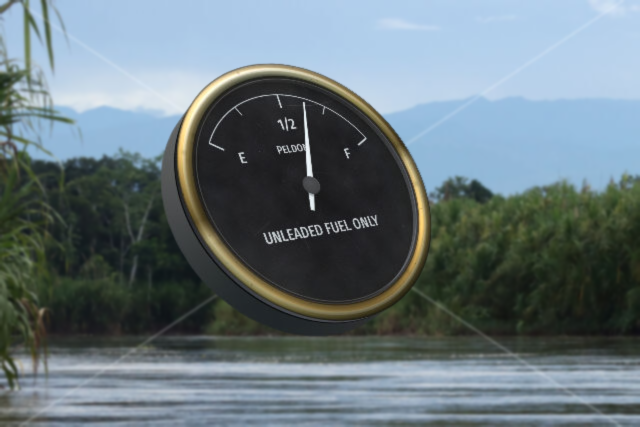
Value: 0.625
